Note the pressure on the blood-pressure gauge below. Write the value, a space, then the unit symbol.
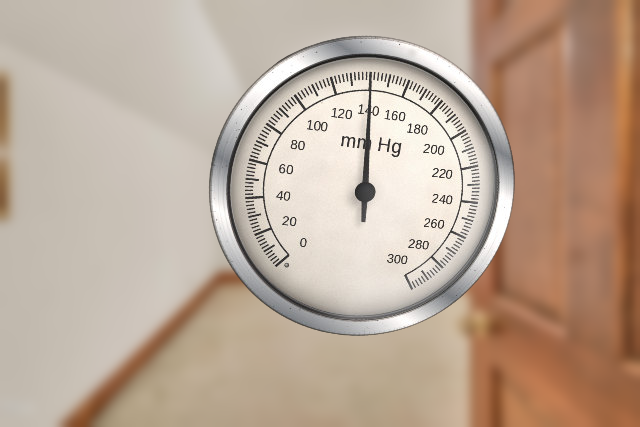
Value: 140 mmHg
